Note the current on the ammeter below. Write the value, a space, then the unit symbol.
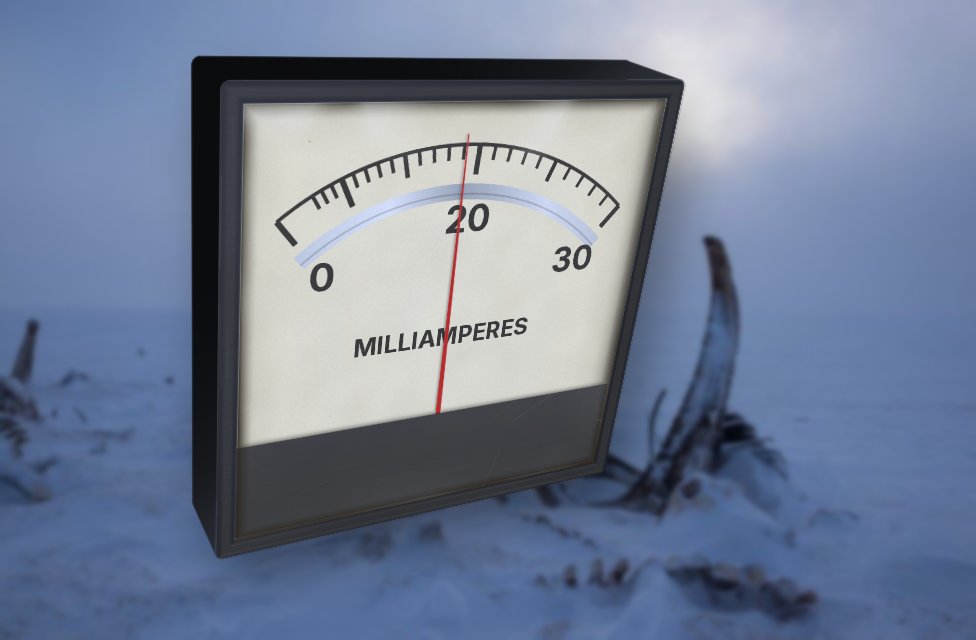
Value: 19 mA
